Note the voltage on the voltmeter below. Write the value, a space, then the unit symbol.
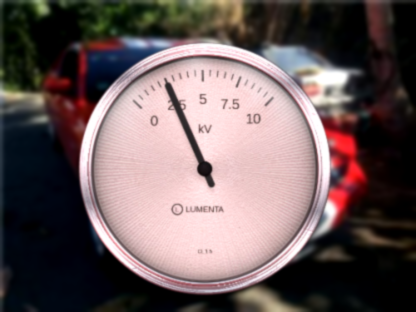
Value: 2.5 kV
